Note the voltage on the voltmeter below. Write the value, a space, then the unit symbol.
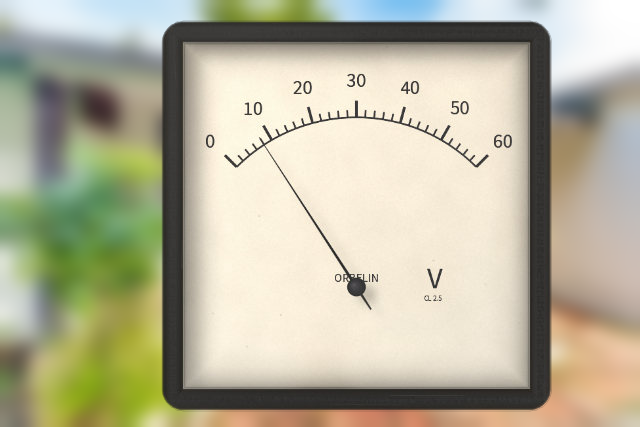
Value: 8 V
